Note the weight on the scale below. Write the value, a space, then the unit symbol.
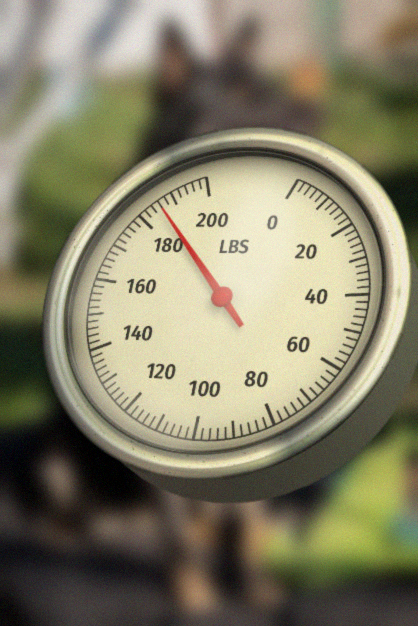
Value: 186 lb
